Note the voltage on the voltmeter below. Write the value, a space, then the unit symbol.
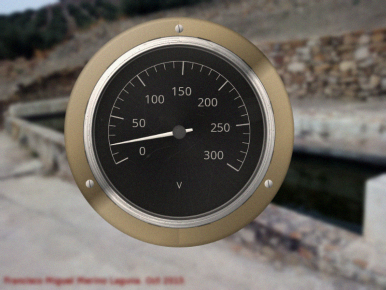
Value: 20 V
